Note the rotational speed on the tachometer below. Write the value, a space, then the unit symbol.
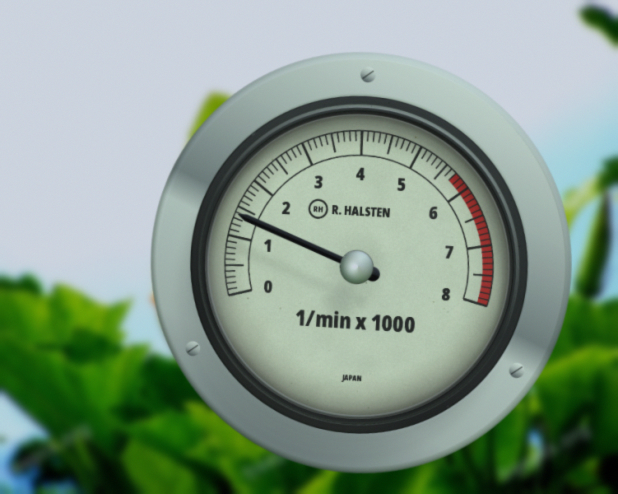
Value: 1400 rpm
